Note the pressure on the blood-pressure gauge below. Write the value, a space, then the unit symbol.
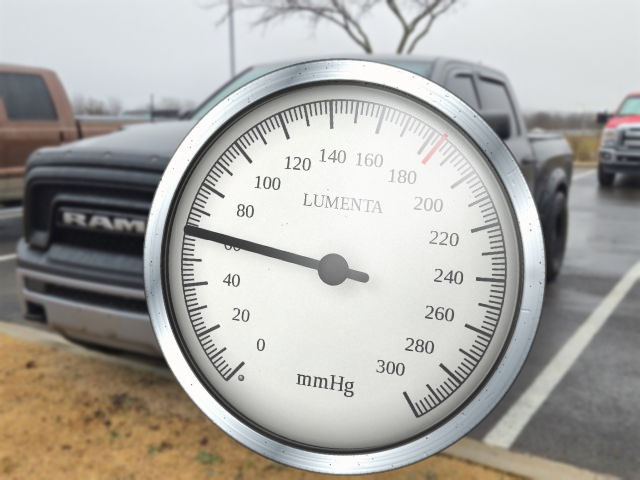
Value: 62 mmHg
